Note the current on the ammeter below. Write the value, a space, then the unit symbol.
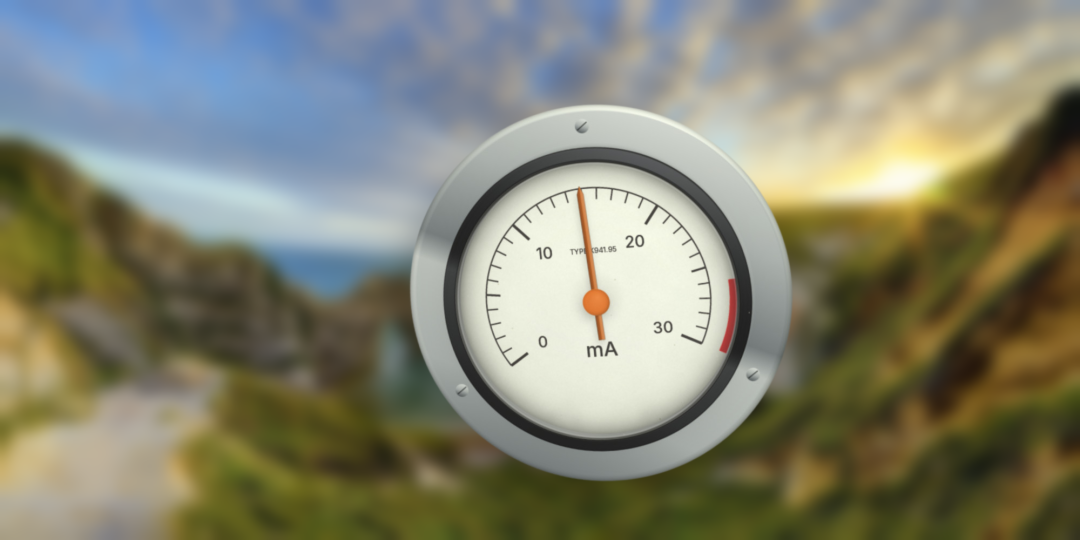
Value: 15 mA
